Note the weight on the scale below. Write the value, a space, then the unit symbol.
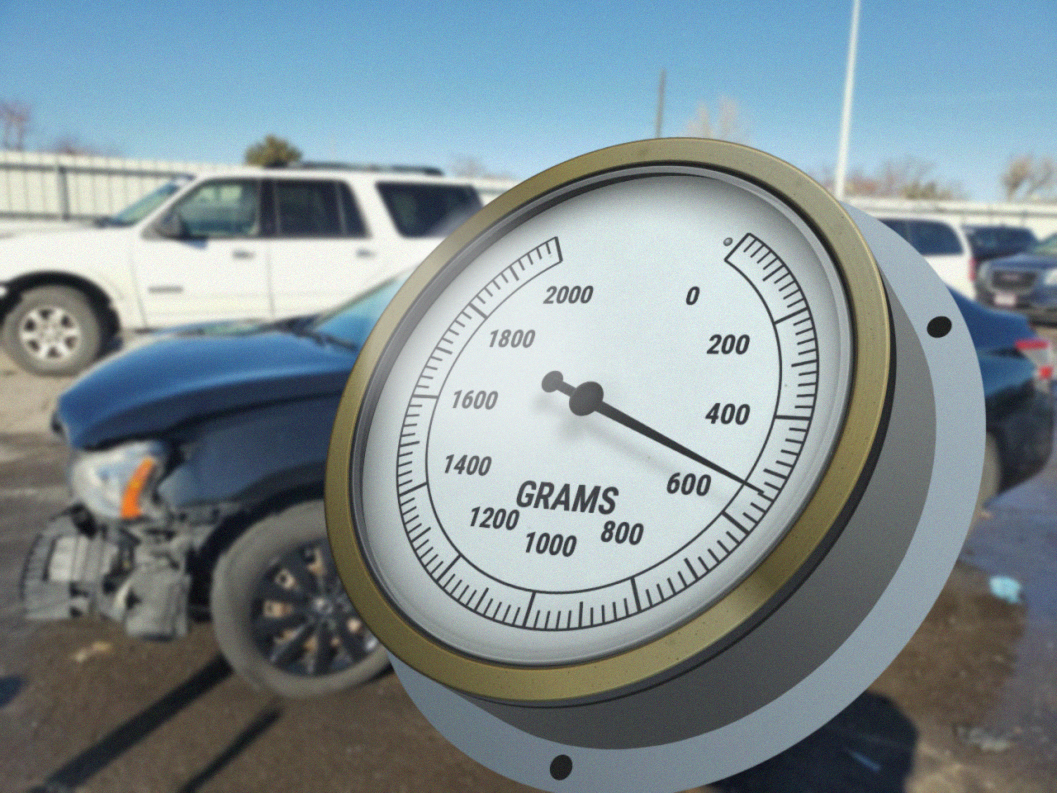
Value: 540 g
